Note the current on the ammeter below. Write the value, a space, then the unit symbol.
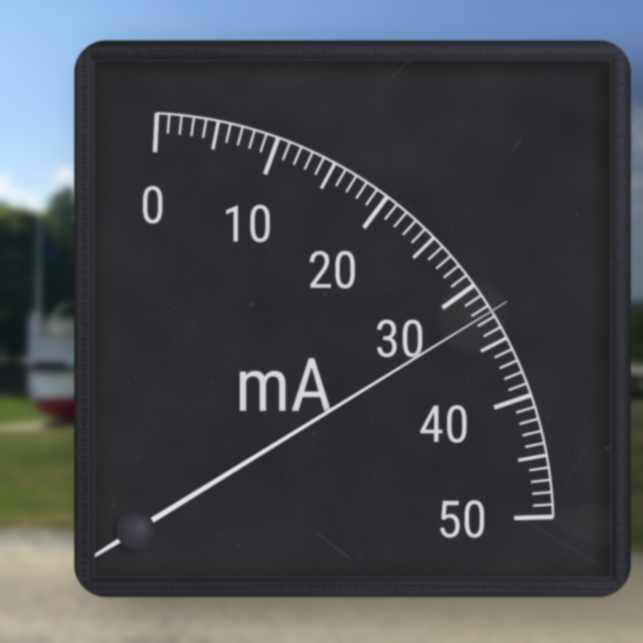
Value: 32.5 mA
